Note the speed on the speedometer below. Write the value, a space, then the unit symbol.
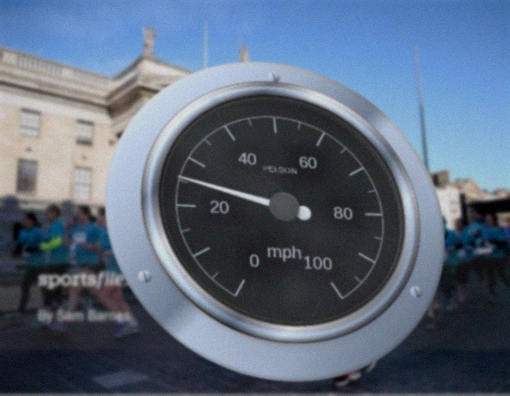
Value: 25 mph
